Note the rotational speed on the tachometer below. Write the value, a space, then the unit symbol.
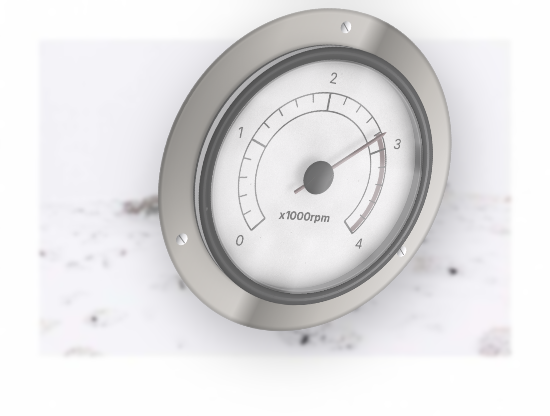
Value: 2800 rpm
